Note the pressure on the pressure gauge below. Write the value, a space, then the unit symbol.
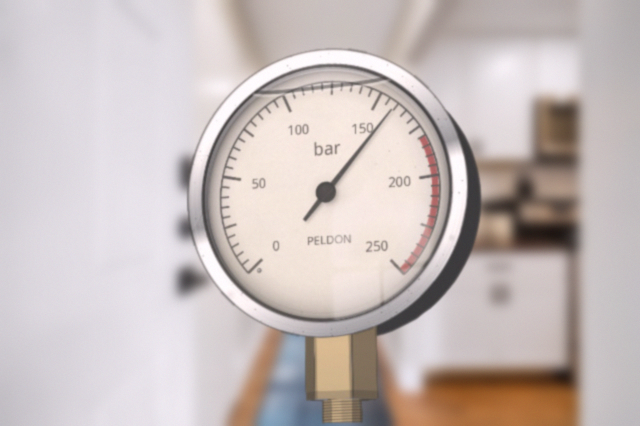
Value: 160 bar
